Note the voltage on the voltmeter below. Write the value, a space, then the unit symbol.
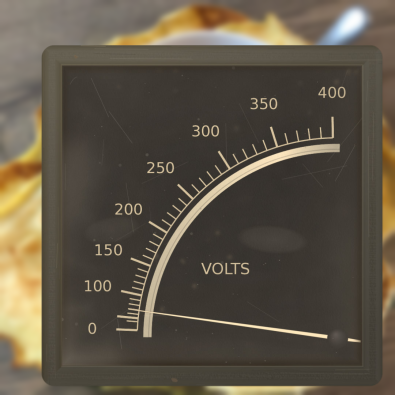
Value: 70 V
